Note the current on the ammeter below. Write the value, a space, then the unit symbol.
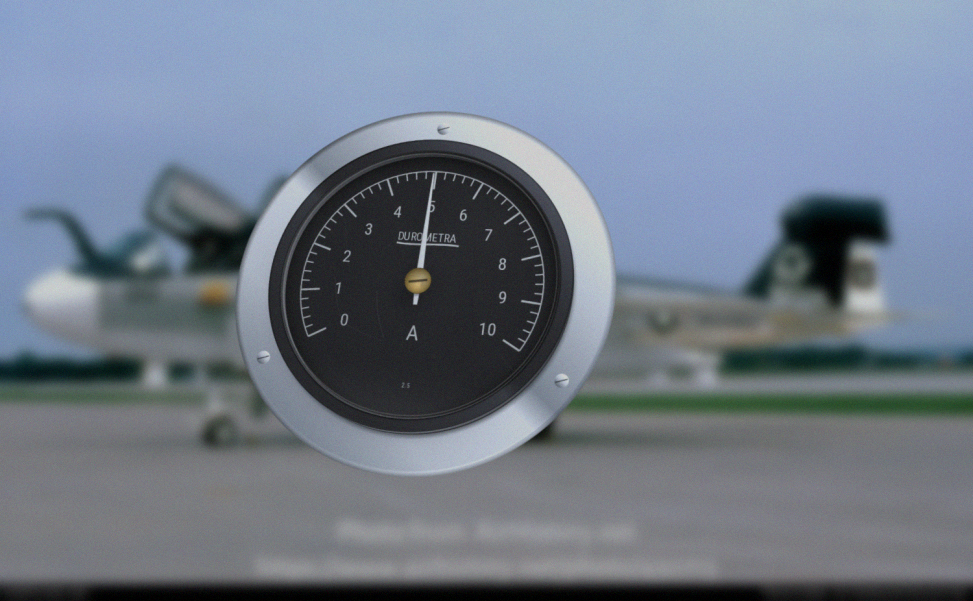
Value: 5 A
